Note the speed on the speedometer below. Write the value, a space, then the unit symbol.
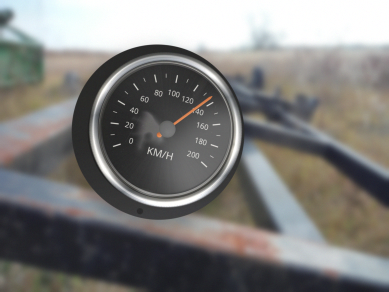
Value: 135 km/h
